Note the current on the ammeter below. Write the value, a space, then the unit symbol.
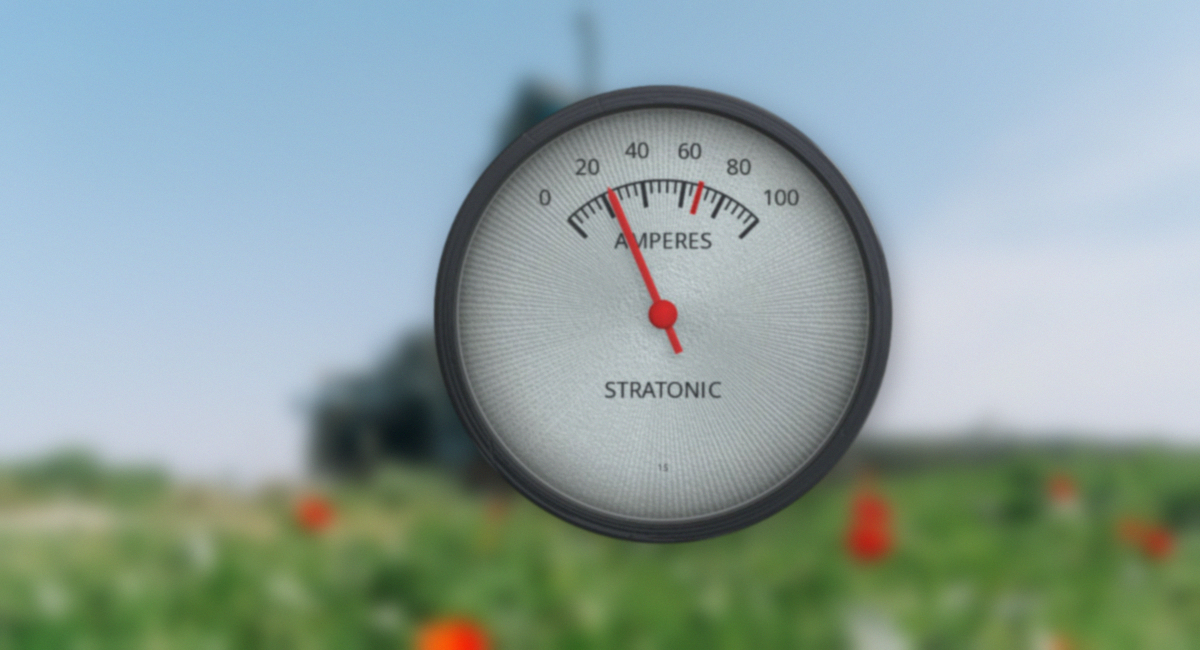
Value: 24 A
